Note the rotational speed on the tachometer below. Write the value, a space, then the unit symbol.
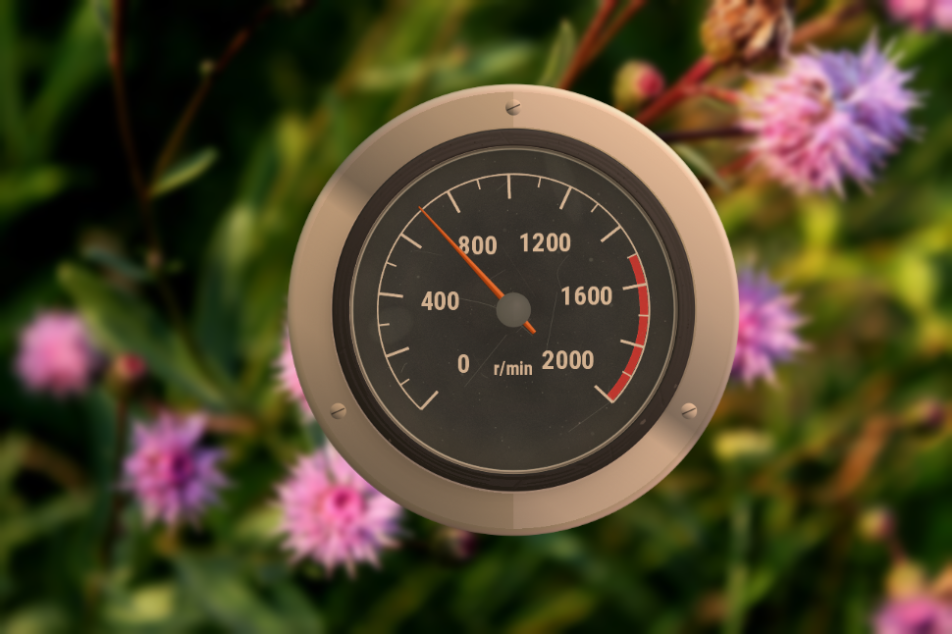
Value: 700 rpm
